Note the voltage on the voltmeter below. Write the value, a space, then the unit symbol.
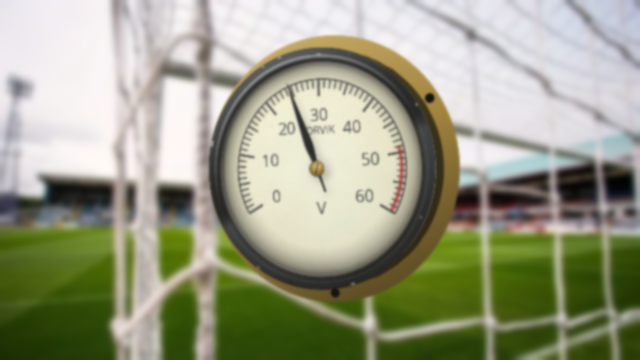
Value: 25 V
